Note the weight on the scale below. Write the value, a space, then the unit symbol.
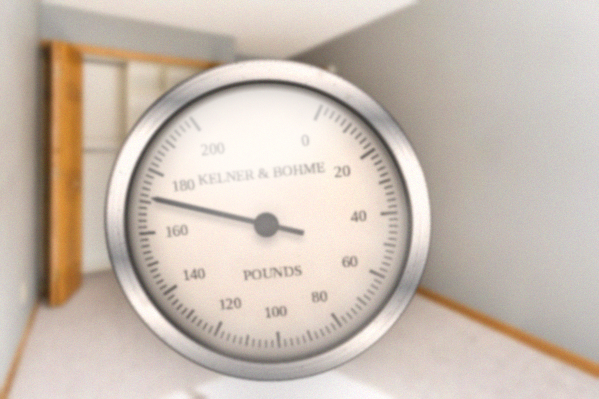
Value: 172 lb
